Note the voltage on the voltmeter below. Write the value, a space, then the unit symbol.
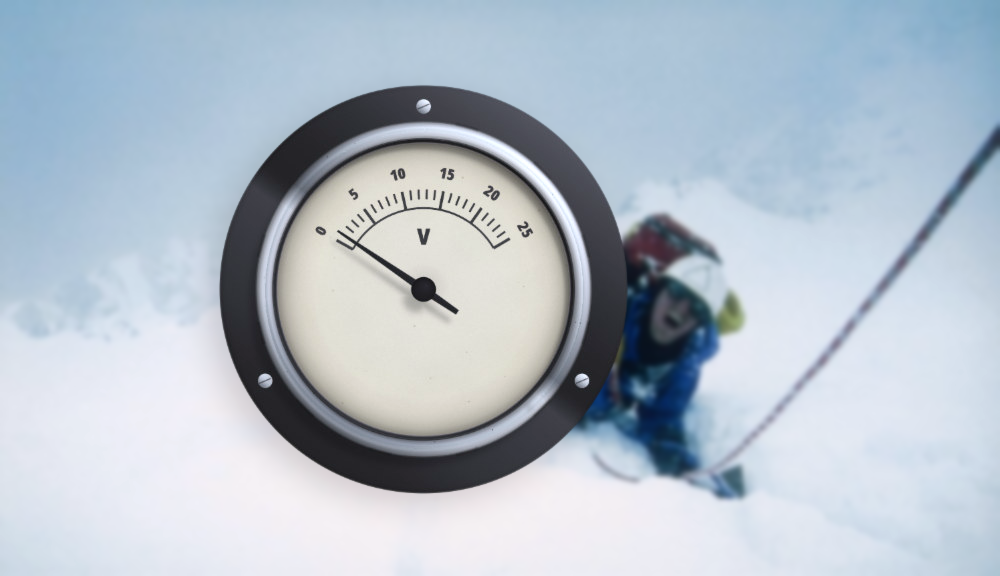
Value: 1 V
